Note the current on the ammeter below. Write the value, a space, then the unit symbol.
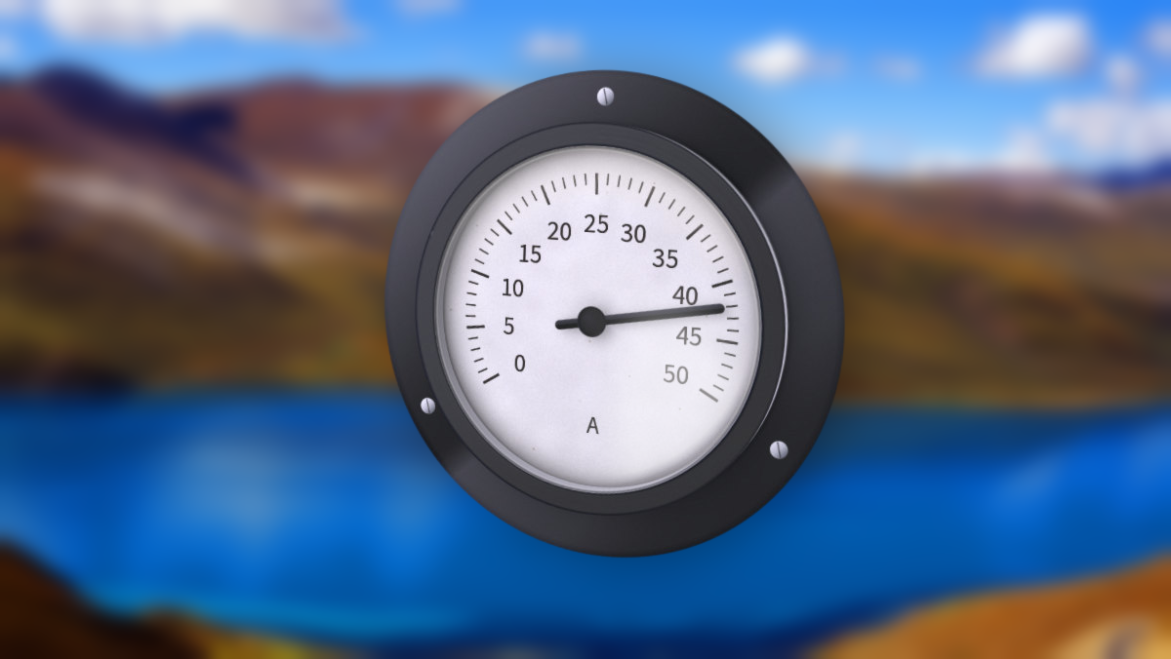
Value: 42 A
